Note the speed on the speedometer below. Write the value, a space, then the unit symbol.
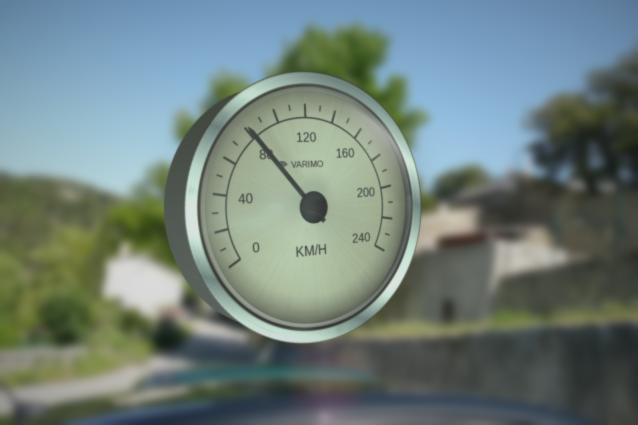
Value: 80 km/h
